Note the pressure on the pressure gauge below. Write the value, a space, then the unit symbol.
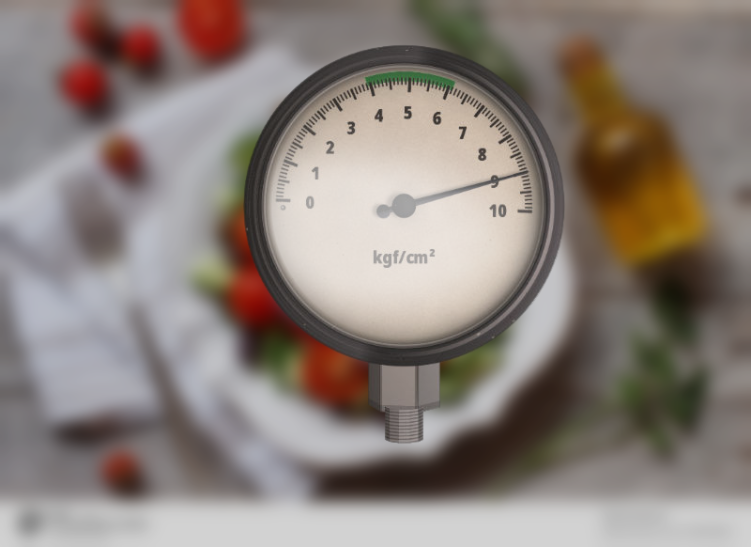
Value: 9 kg/cm²
